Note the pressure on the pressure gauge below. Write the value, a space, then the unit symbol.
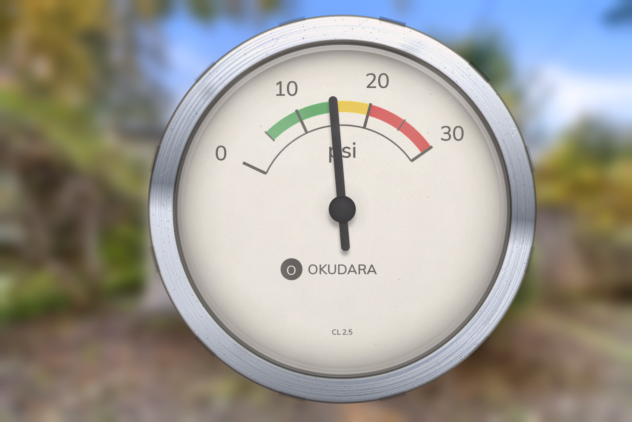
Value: 15 psi
